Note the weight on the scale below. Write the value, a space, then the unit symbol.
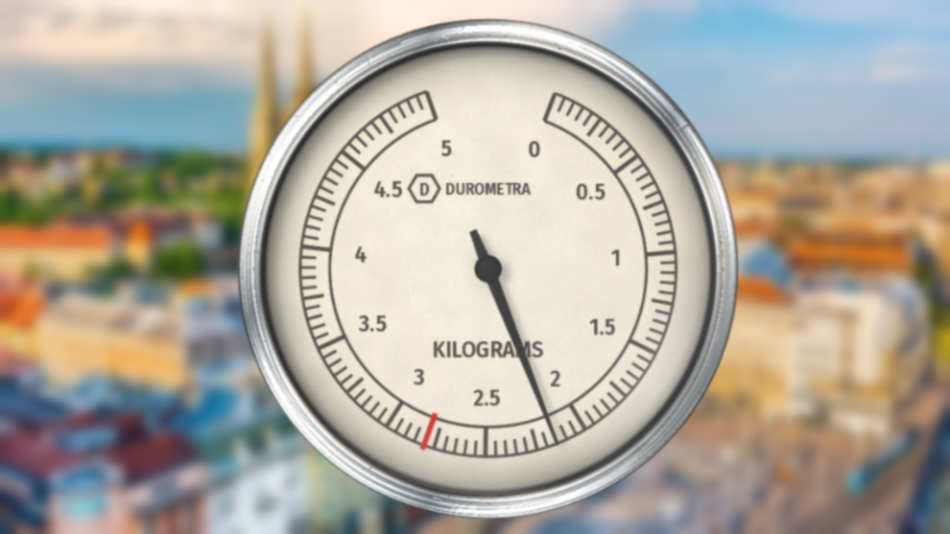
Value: 2.15 kg
